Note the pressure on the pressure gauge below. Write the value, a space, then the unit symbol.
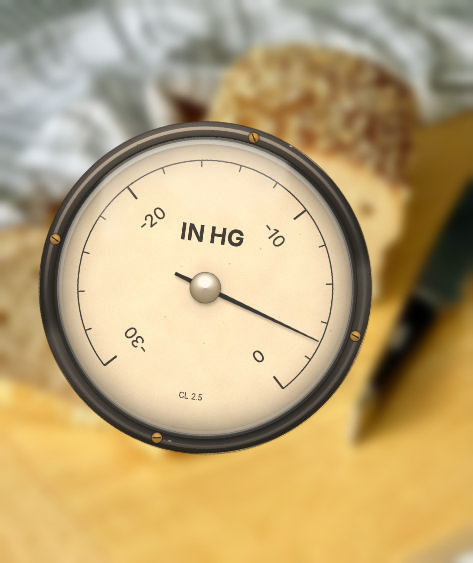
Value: -3 inHg
